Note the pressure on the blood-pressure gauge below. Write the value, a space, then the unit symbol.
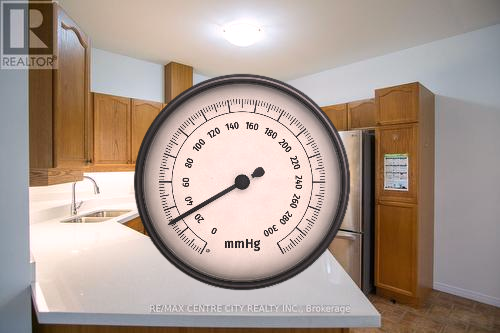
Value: 30 mmHg
